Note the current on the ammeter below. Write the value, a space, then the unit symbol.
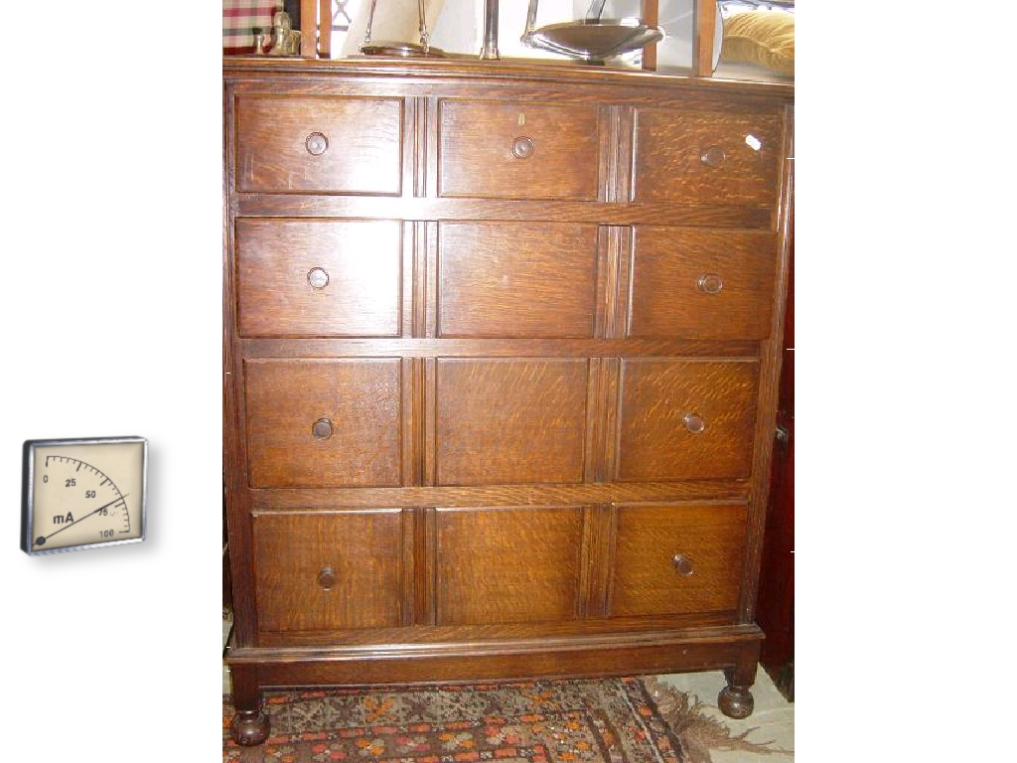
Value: 70 mA
